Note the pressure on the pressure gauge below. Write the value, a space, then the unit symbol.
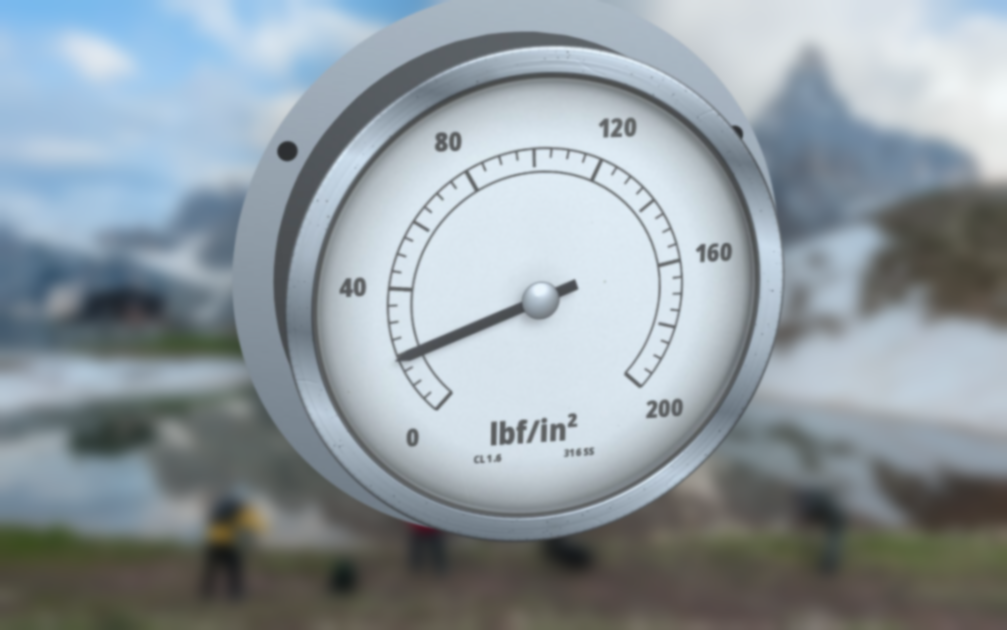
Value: 20 psi
